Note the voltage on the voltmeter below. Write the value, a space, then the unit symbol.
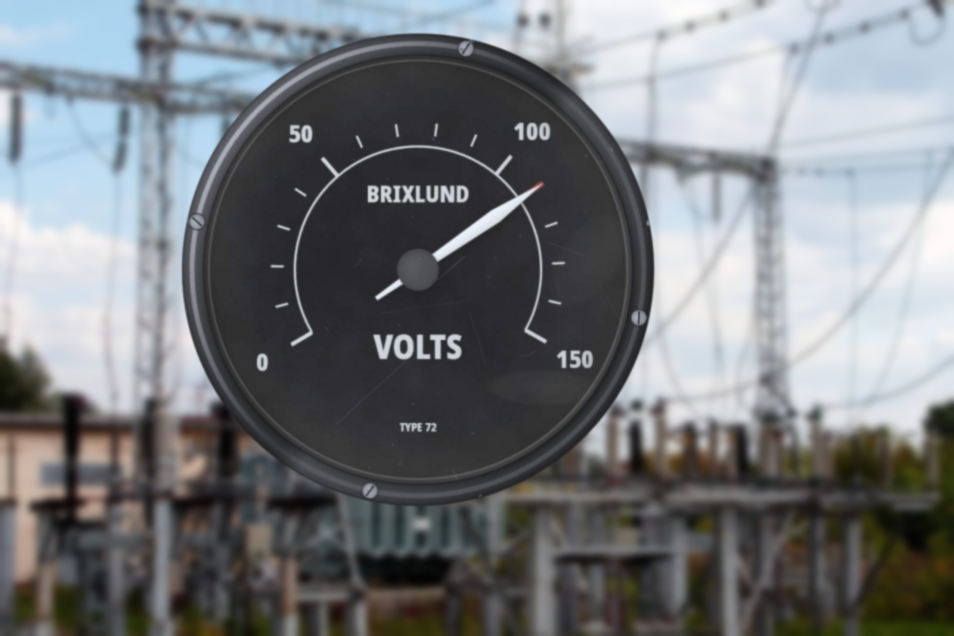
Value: 110 V
